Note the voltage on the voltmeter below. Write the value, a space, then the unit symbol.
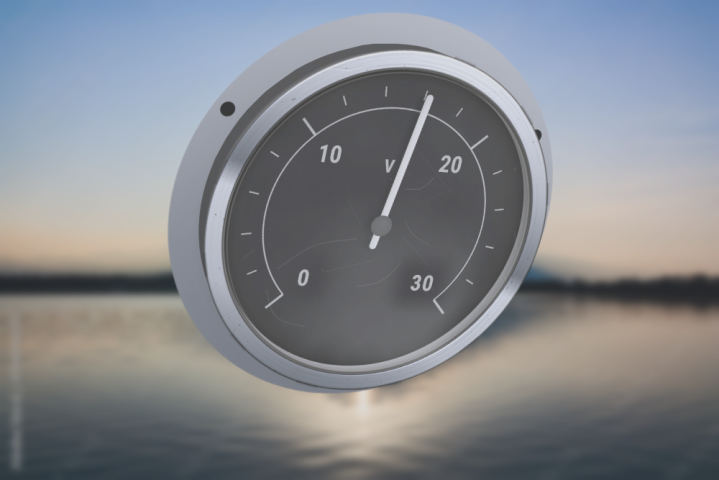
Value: 16 V
